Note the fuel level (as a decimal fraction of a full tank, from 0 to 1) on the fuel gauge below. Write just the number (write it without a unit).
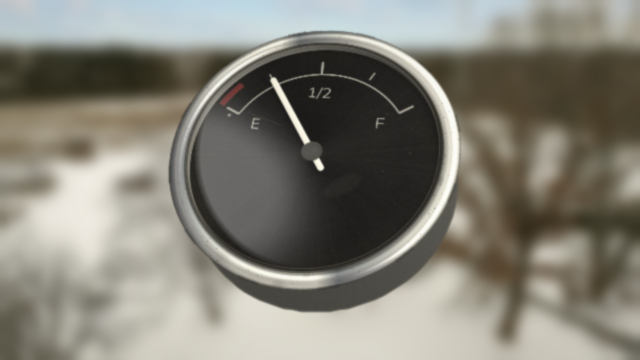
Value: 0.25
